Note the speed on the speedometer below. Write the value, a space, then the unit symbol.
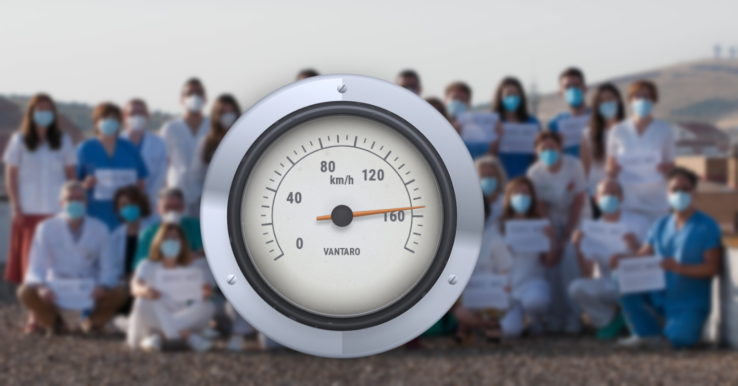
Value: 155 km/h
